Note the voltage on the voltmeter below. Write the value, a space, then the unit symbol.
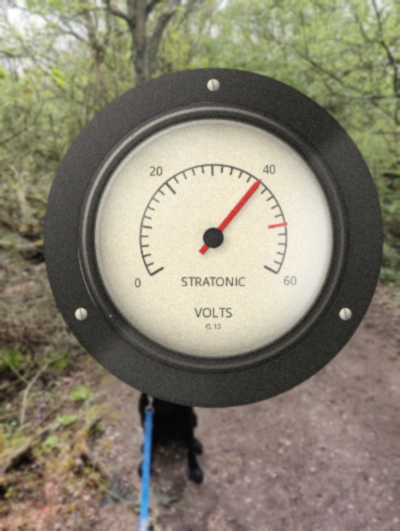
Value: 40 V
